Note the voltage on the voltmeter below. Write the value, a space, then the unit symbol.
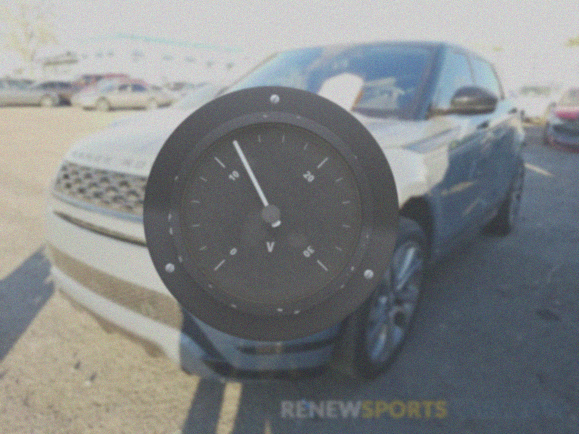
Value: 12 V
